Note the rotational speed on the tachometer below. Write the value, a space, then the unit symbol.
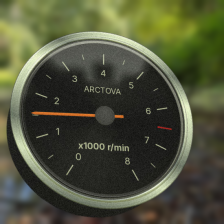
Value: 1500 rpm
